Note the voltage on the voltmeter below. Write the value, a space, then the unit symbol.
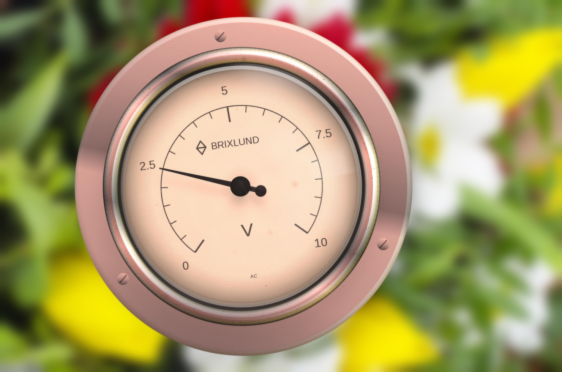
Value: 2.5 V
